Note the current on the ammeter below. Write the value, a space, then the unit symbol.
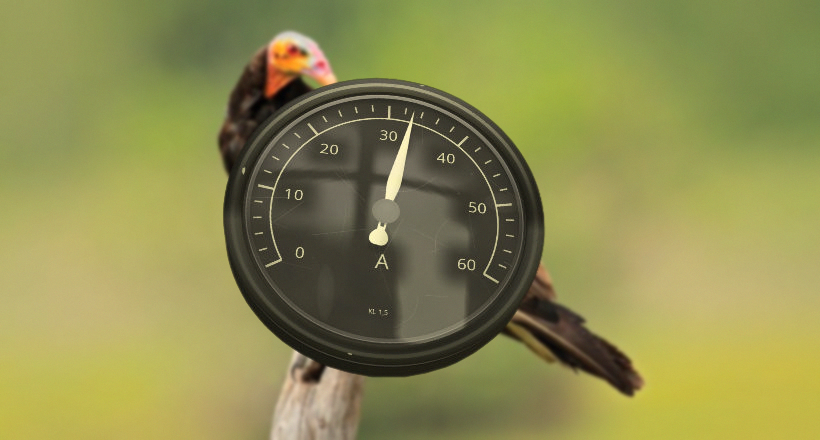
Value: 33 A
